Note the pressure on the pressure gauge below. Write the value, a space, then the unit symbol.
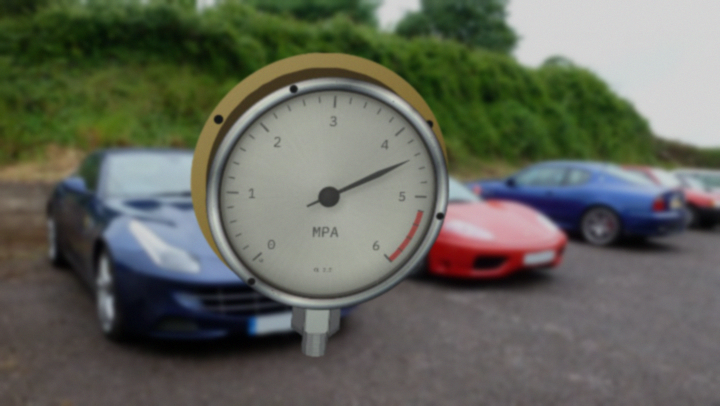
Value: 4.4 MPa
